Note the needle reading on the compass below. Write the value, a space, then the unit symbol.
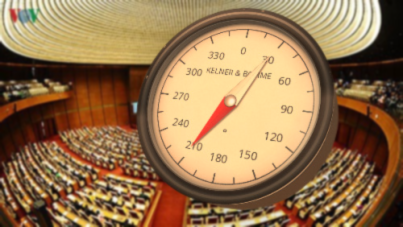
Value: 210 °
